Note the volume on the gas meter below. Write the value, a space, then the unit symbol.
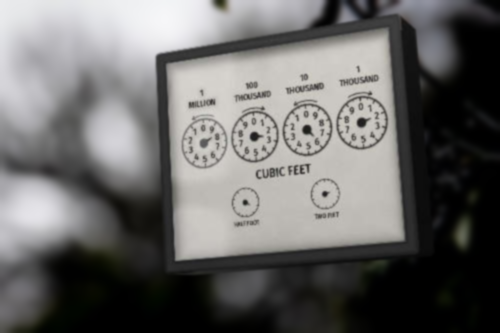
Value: 826200 ft³
